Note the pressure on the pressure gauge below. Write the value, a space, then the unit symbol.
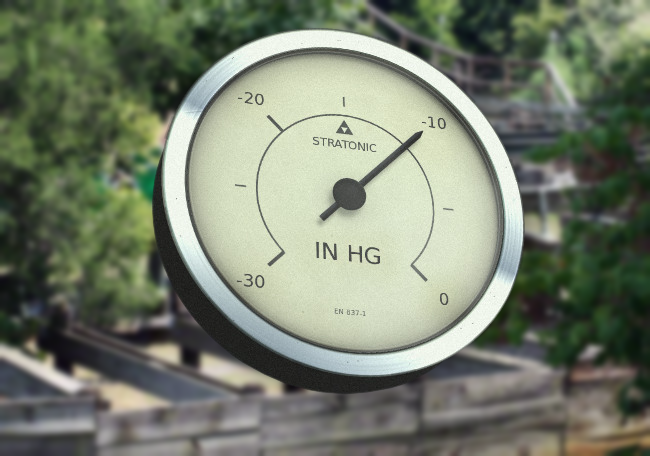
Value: -10 inHg
